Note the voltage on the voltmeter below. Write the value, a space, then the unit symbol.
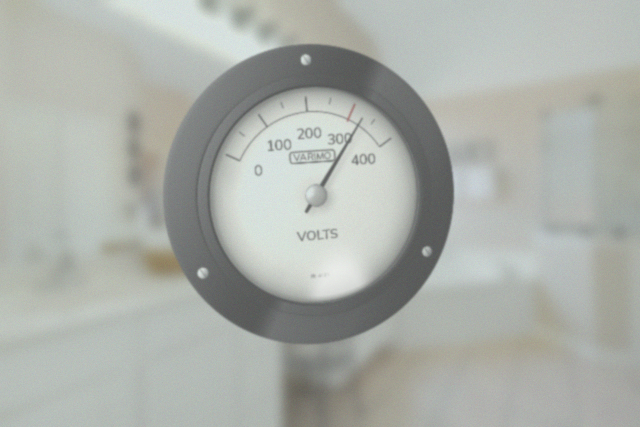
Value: 325 V
